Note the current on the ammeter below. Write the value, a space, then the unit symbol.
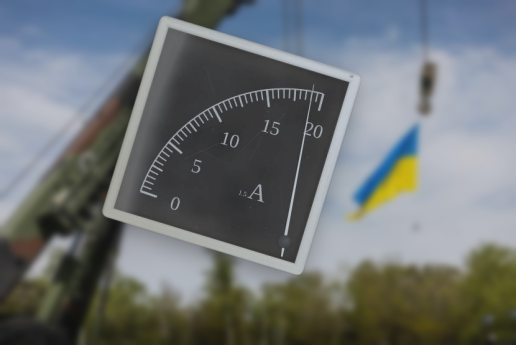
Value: 19 A
